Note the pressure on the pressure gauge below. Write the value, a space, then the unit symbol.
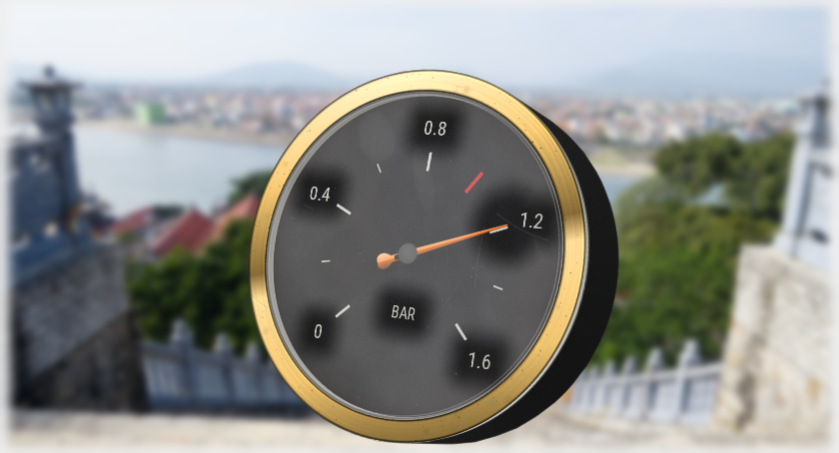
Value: 1.2 bar
